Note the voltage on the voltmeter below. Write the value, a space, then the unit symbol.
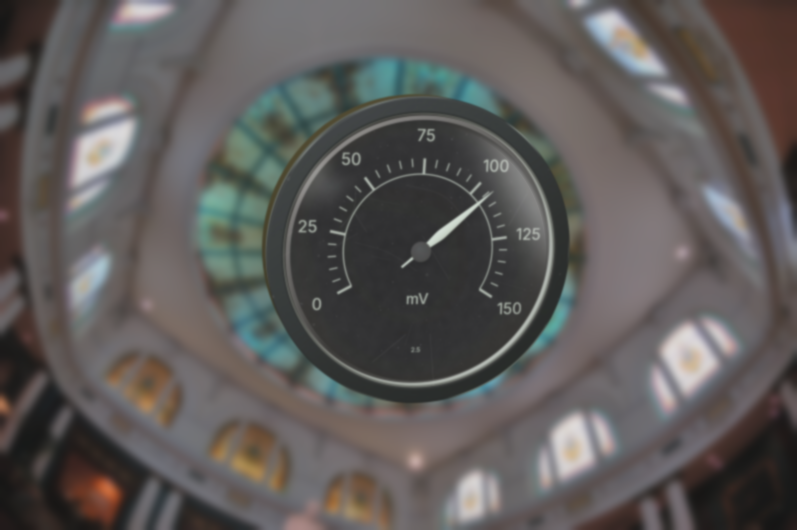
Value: 105 mV
